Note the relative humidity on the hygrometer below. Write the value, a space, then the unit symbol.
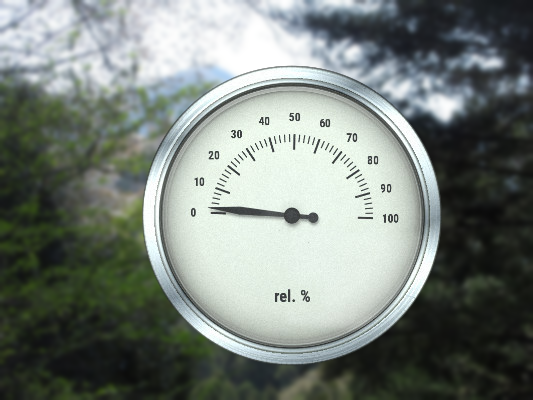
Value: 2 %
